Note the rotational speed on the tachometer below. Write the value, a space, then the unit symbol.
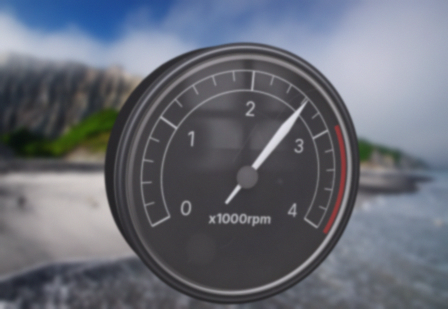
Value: 2600 rpm
